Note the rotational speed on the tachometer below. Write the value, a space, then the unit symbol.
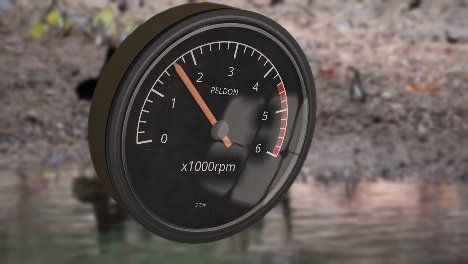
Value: 1600 rpm
